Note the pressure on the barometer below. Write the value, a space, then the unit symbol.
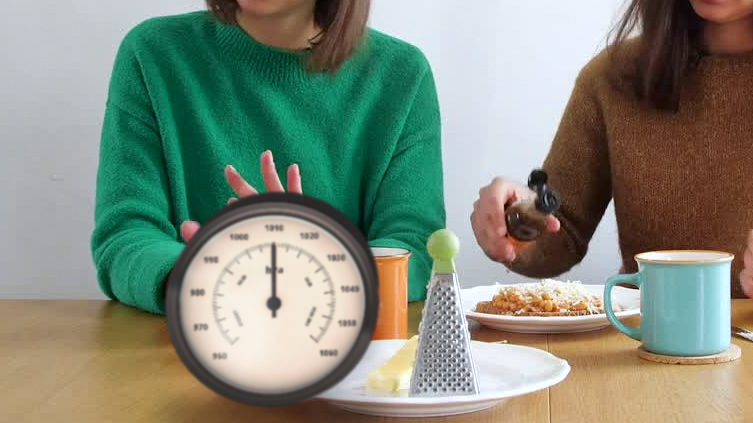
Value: 1010 hPa
